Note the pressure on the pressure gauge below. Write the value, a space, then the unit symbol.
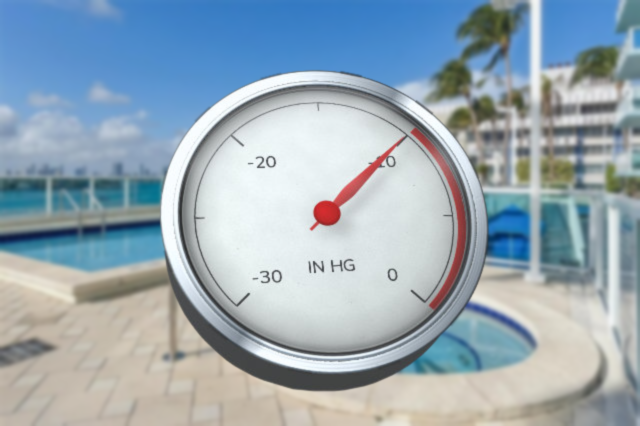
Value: -10 inHg
